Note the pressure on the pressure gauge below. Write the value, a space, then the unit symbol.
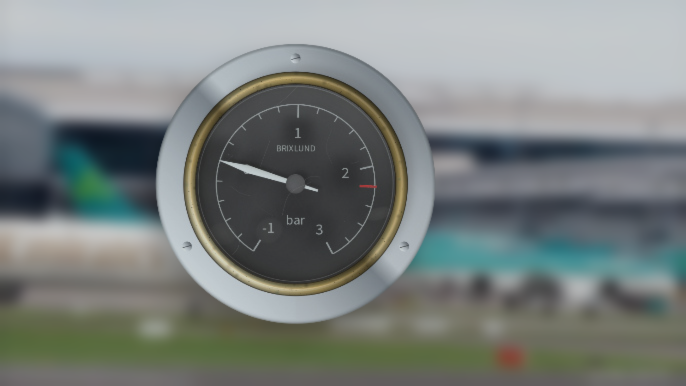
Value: 0 bar
